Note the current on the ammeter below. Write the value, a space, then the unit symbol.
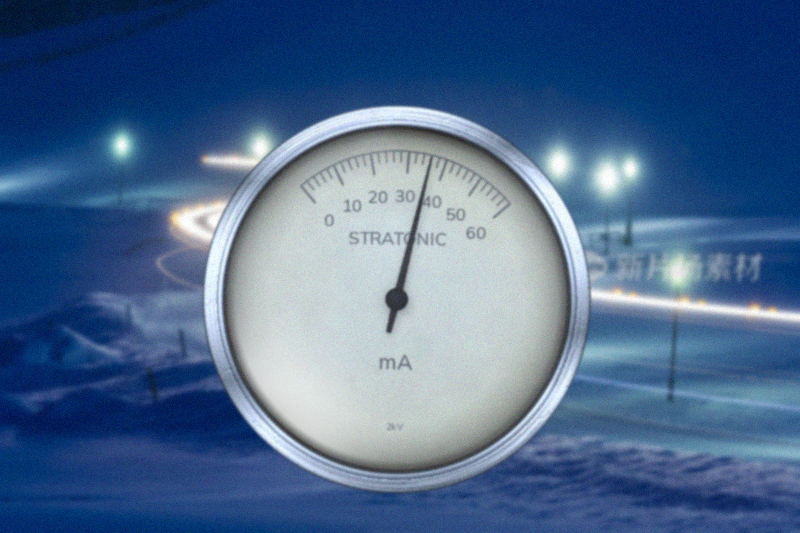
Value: 36 mA
